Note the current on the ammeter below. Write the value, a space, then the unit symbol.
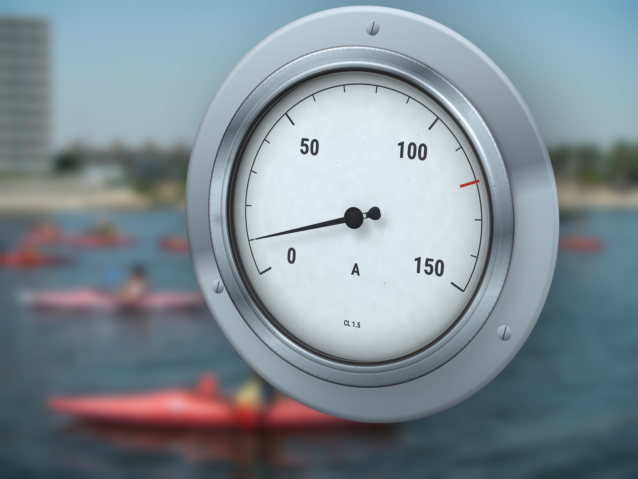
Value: 10 A
